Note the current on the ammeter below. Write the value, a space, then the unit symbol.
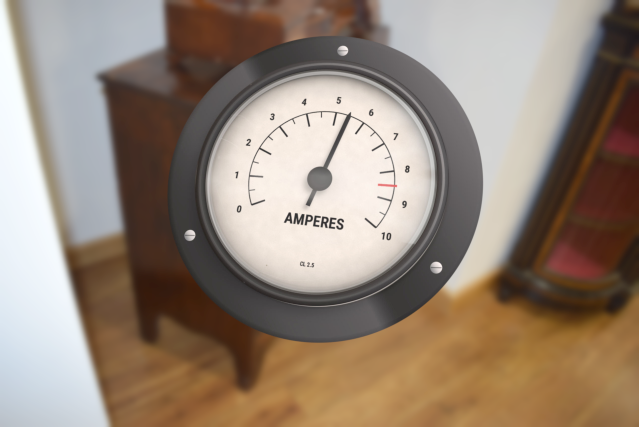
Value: 5.5 A
